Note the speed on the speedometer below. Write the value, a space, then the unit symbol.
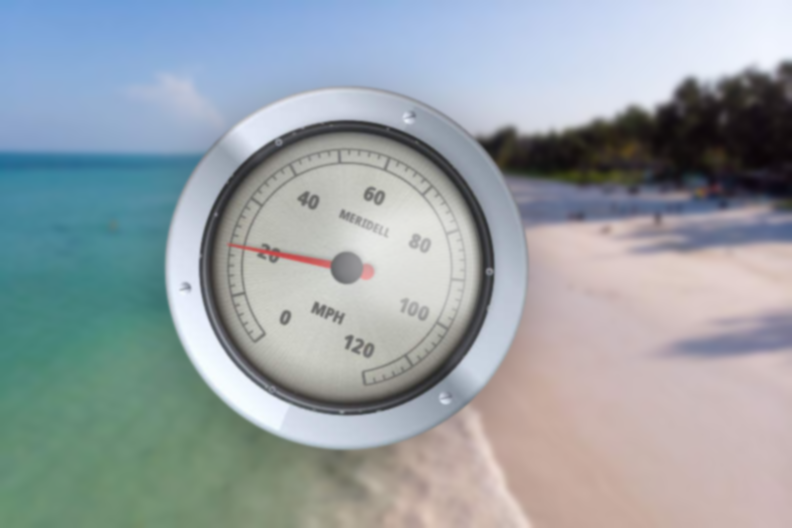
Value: 20 mph
